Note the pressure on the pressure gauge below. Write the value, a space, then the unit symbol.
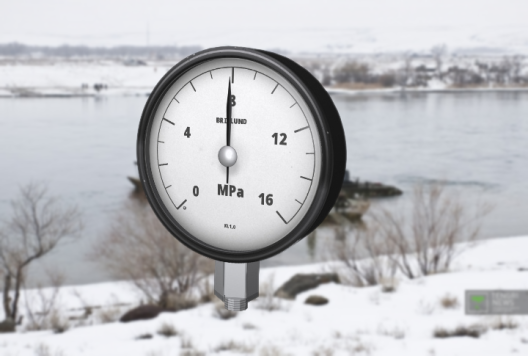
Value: 8 MPa
